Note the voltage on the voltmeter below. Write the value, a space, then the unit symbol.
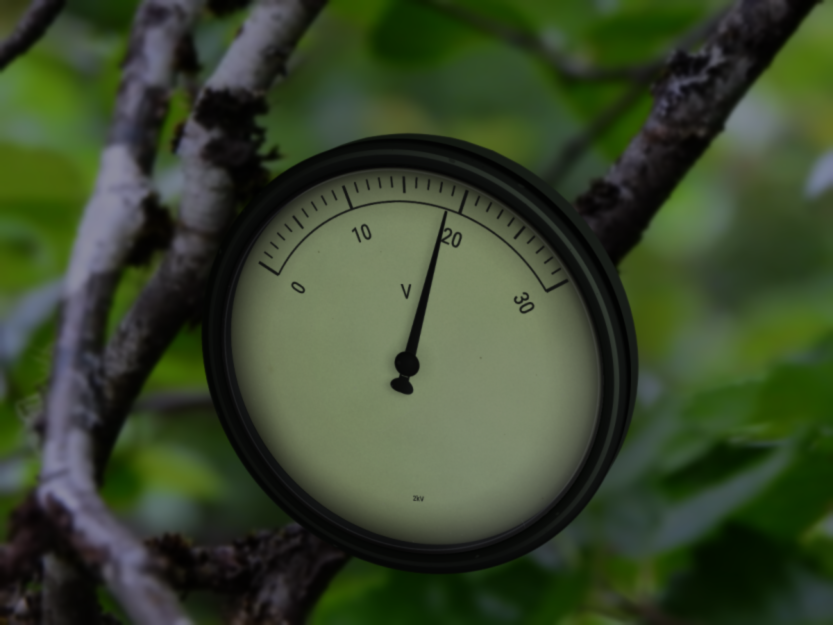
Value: 19 V
